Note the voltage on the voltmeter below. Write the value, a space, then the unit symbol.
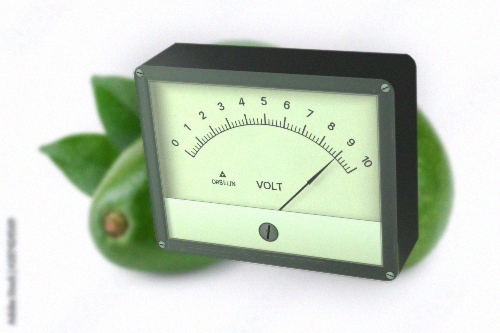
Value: 9 V
